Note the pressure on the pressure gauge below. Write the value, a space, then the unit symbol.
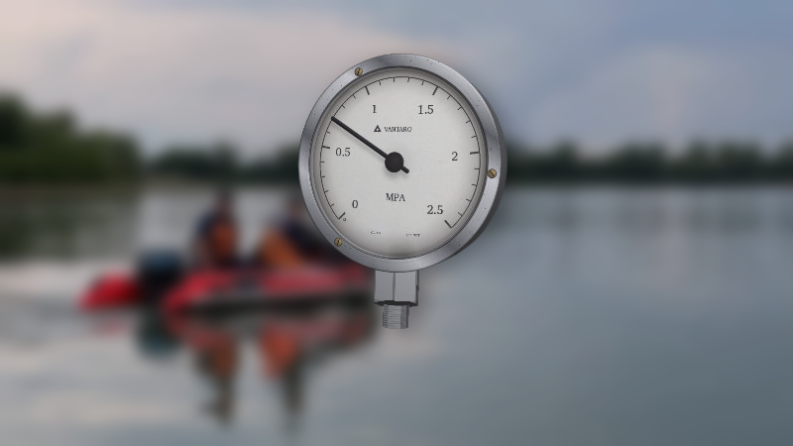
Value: 0.7 MPa
